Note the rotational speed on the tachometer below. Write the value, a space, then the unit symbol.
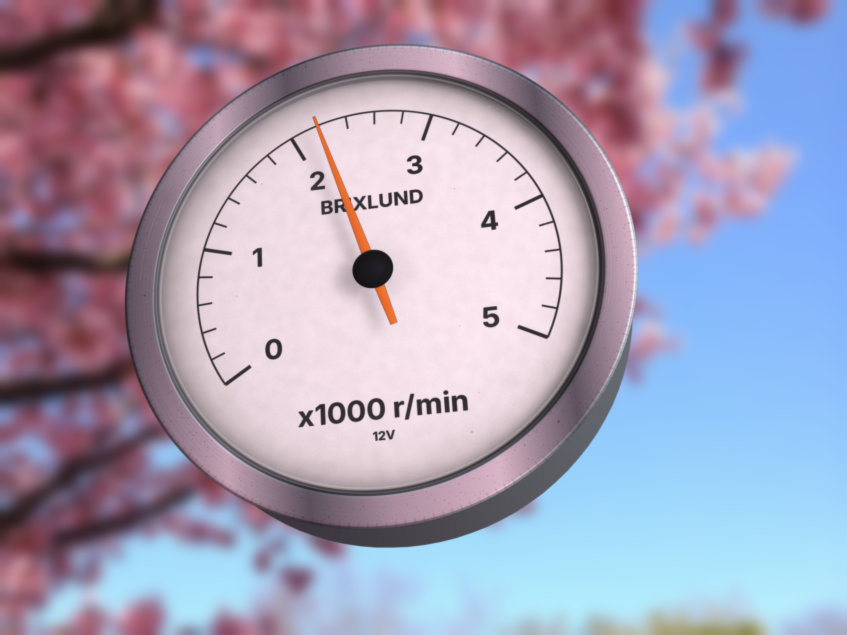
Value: 2200 rpm
